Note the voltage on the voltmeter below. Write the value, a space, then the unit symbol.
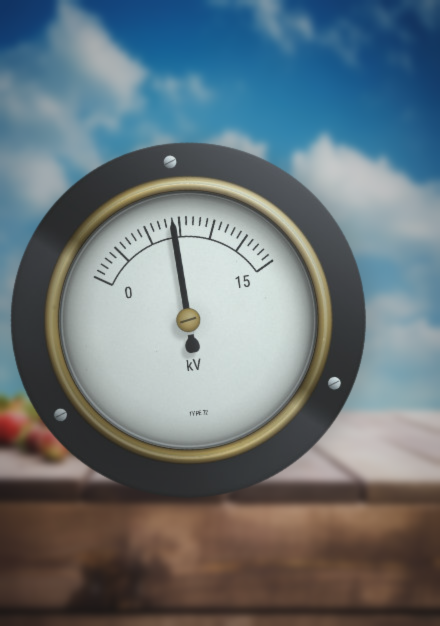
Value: 7 kV
